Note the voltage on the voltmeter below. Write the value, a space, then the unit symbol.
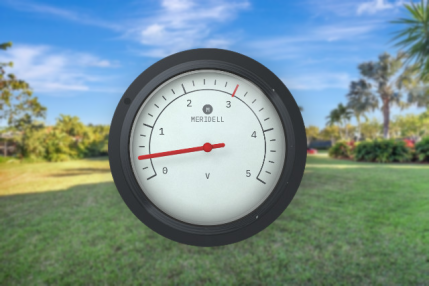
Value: 0.4 V
